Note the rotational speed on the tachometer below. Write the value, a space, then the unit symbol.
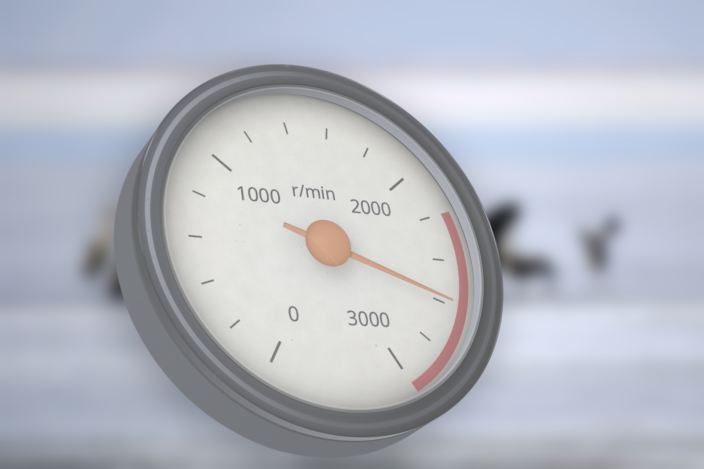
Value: 2600 rpm
